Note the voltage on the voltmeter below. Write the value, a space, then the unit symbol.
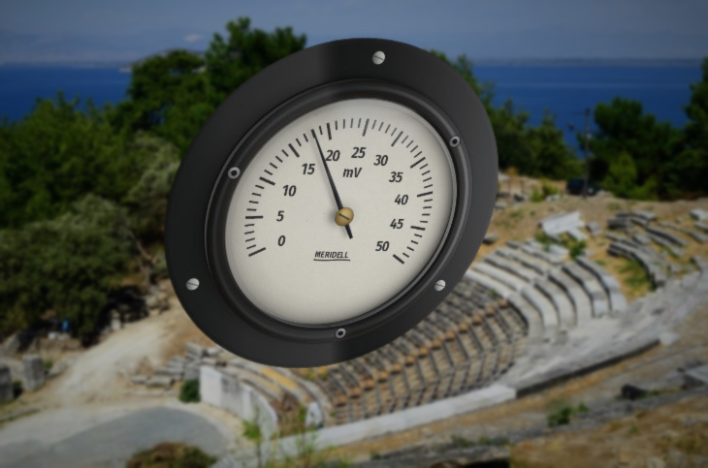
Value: 18 mV
